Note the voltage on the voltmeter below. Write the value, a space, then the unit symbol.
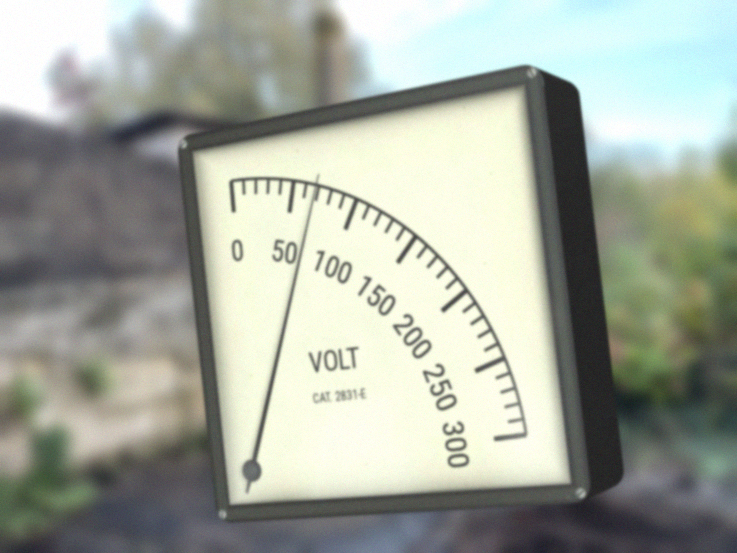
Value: 70 V
